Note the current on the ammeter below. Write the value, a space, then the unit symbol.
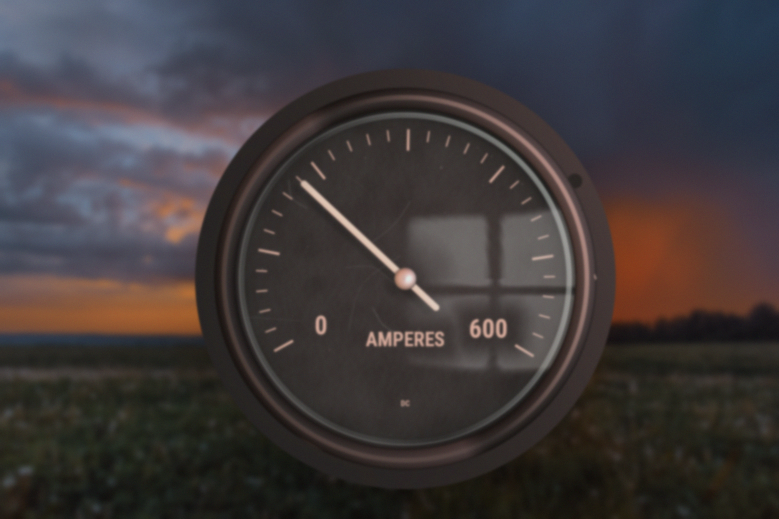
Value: 180 A
